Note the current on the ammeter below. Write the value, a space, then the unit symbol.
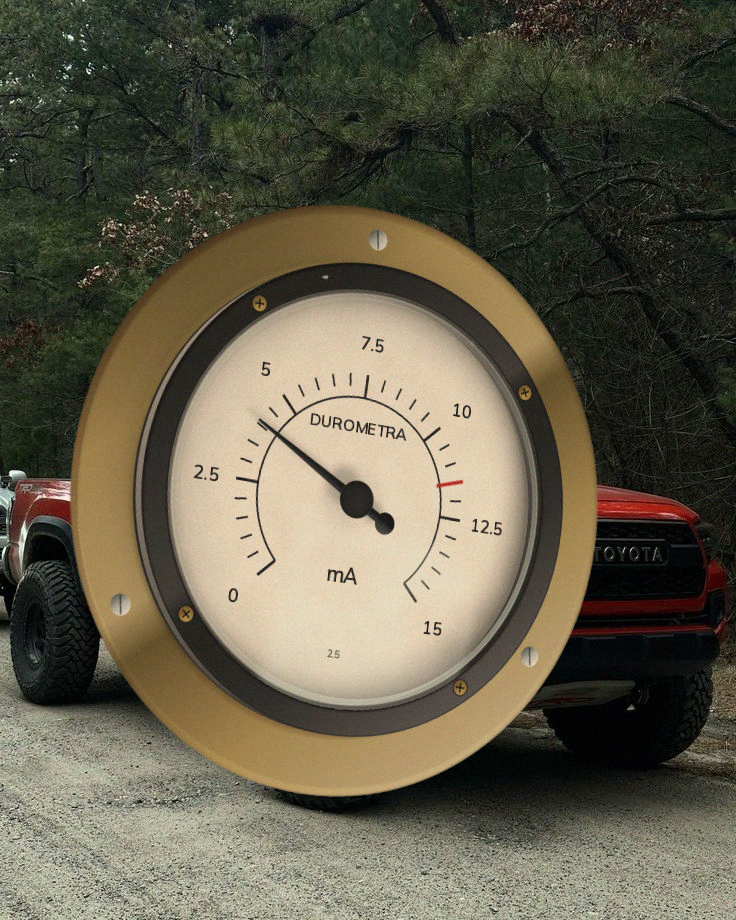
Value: 4 mA
